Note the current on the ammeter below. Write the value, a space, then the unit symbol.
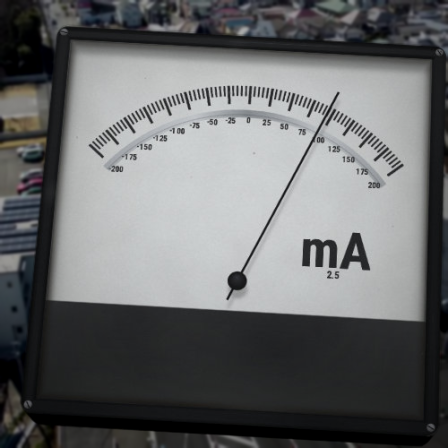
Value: 95 mA
